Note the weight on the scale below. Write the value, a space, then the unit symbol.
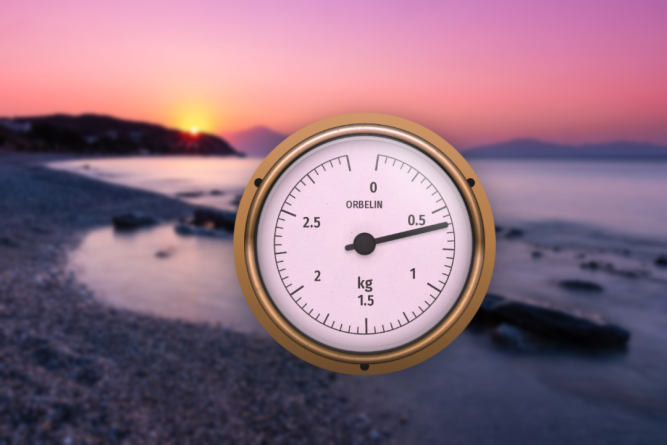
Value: 0.6 kg
